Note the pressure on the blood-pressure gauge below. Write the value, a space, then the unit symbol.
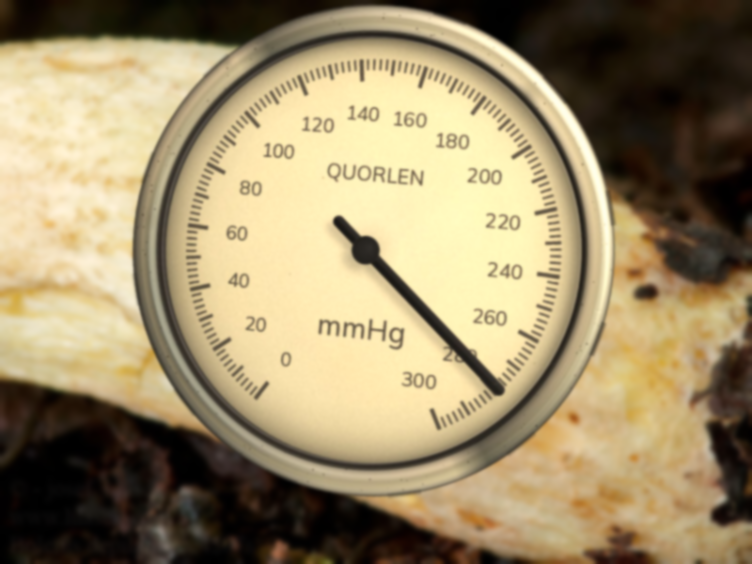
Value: 278 mmHg
